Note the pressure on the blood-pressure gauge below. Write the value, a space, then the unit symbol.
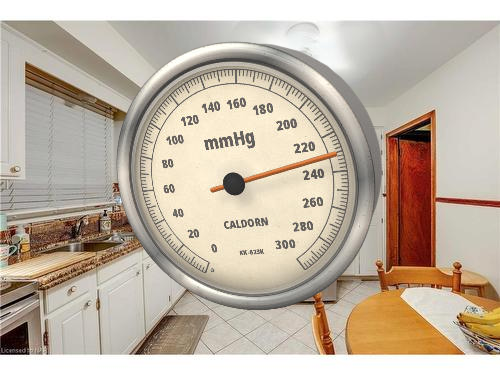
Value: 230 mmHg
